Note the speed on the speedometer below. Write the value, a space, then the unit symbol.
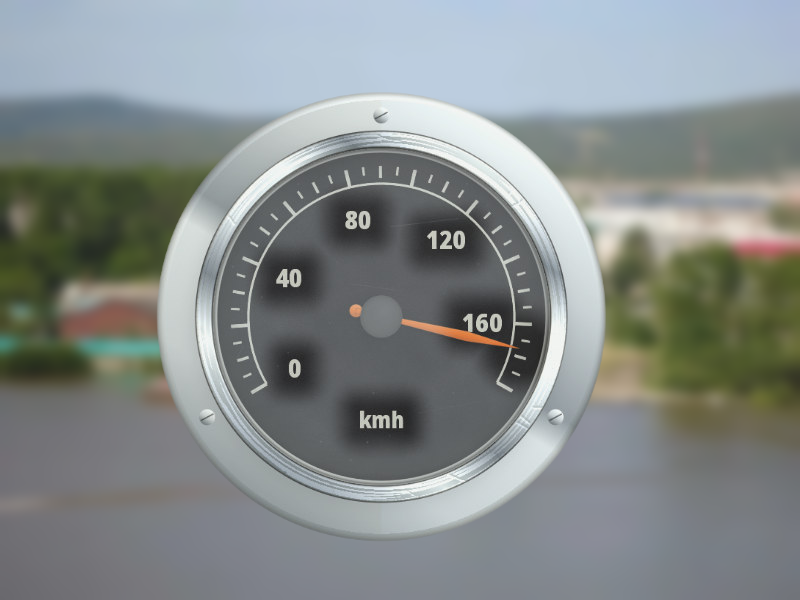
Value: 167.5 km/h
